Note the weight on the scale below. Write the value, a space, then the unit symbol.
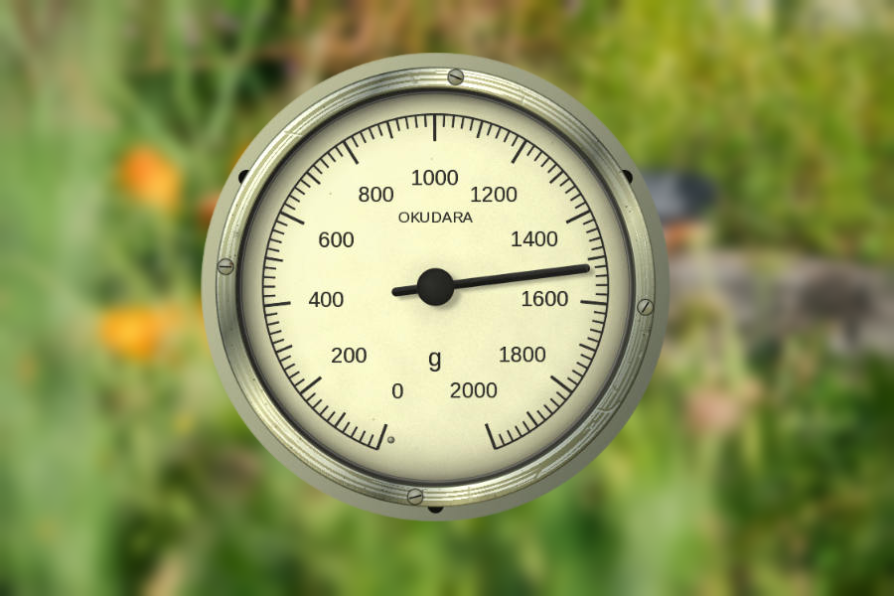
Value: 1520 g
